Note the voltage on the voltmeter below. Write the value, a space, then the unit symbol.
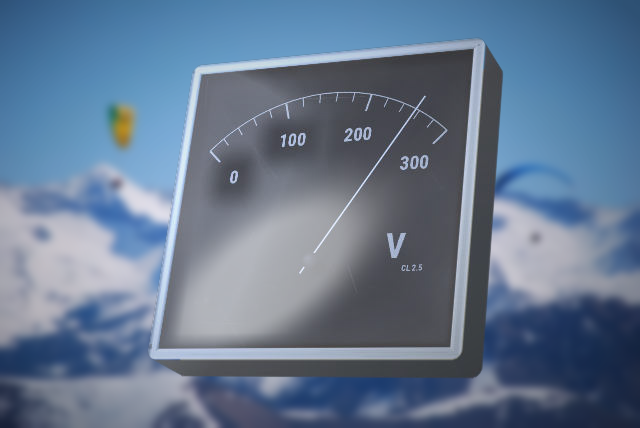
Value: 260 V
